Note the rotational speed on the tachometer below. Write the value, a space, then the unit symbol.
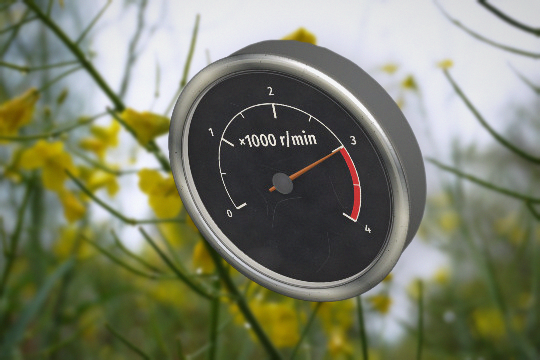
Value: 3000 rpm
